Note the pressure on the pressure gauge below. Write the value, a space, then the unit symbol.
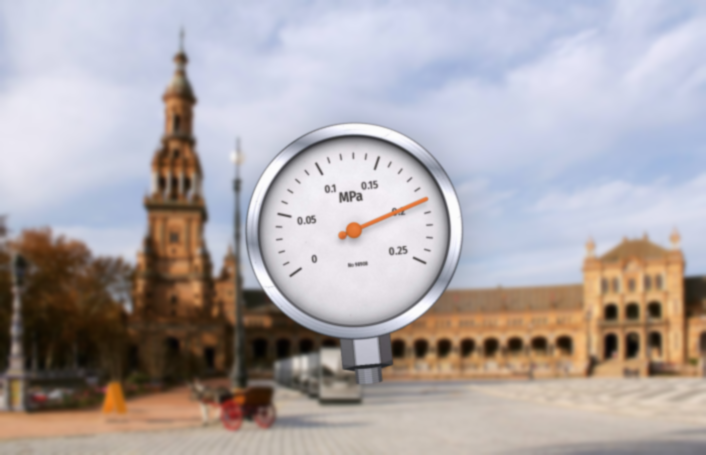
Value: 0.2 MPa
